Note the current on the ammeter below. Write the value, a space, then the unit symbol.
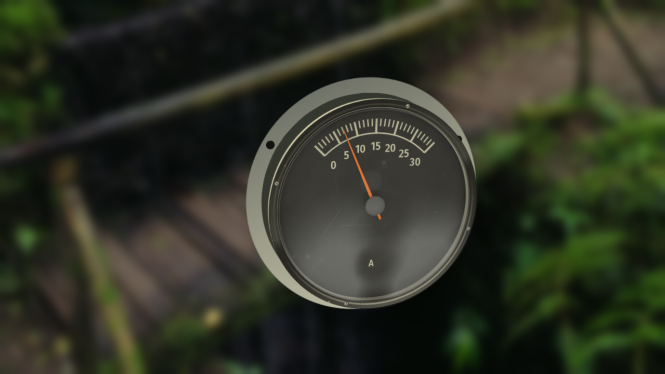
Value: 7 A
